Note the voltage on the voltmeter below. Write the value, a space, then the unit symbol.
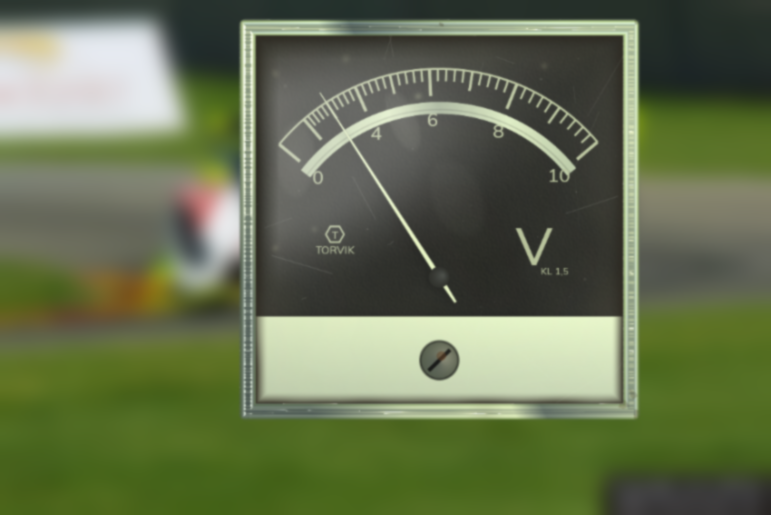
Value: 3 V
